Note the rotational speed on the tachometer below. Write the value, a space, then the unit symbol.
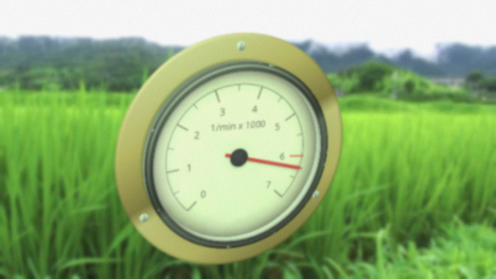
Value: 6250 rpm
